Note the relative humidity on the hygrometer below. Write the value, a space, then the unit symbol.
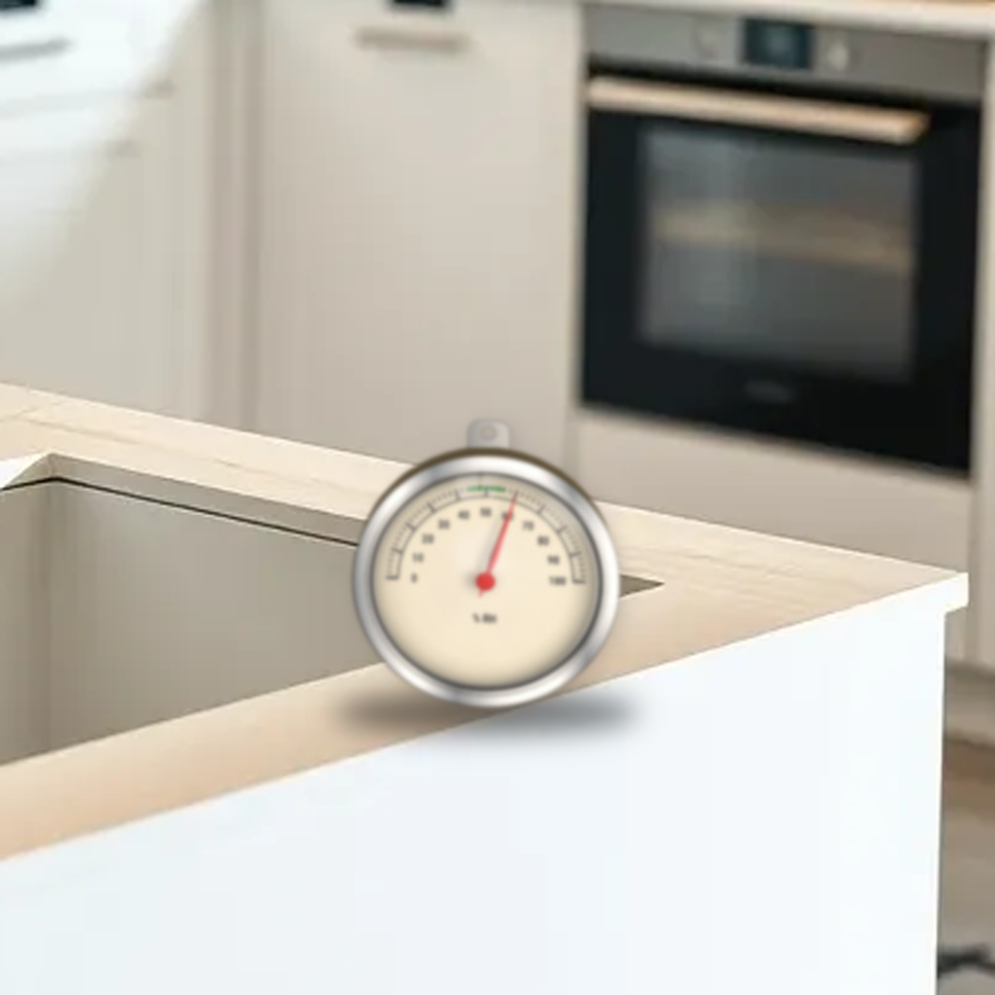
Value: 60 %
